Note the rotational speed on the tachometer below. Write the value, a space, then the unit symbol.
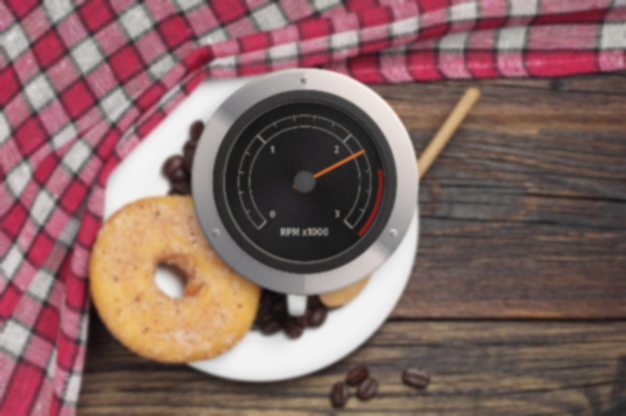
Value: 2200 rpm
